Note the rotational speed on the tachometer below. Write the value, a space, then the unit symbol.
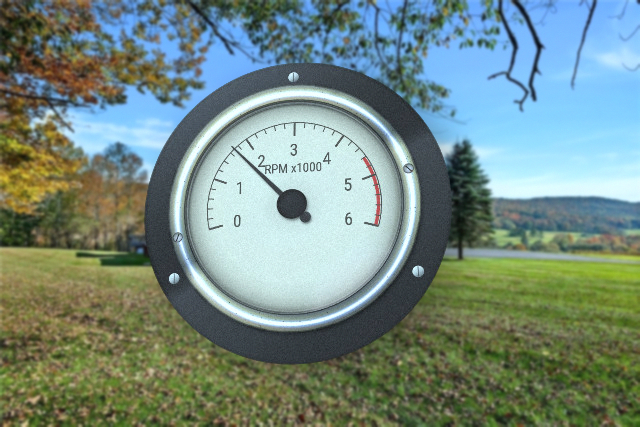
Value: 1700 rpm
